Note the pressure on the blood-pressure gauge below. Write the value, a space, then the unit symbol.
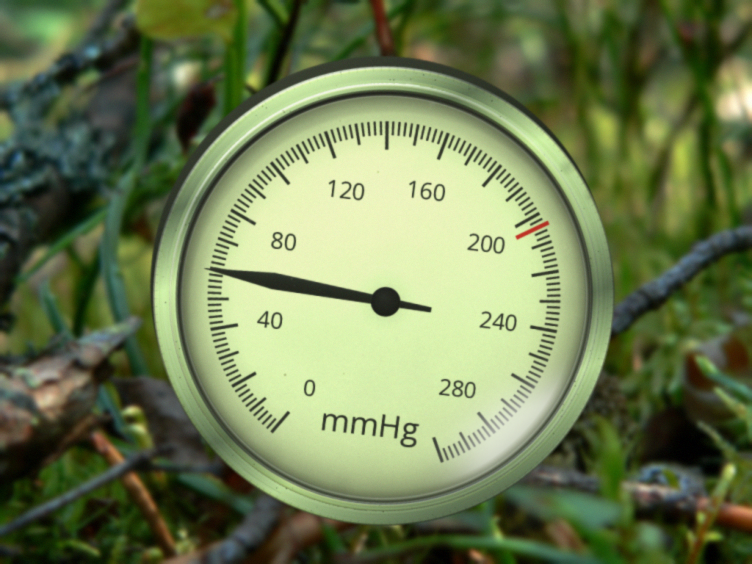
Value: 60 mmHg
